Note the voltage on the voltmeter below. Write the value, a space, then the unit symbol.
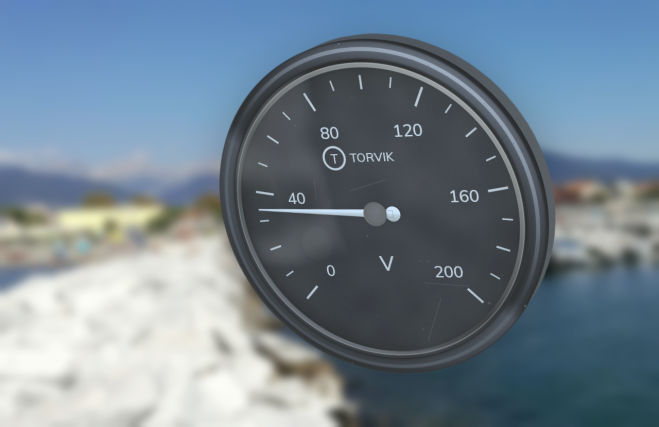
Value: 35 V
